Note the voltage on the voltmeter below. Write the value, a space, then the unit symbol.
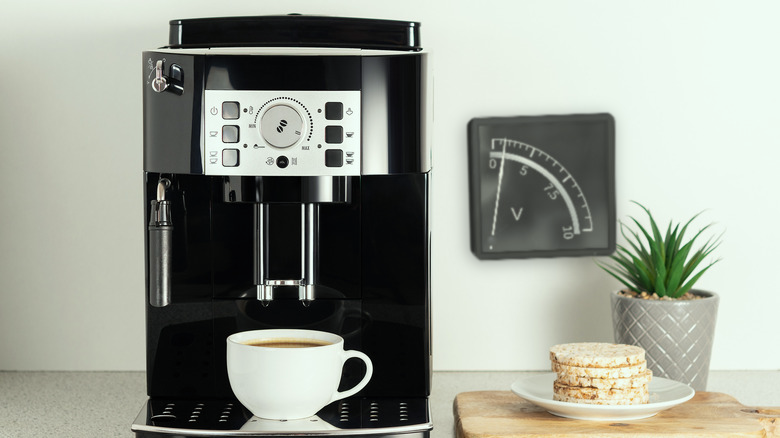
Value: 2.5 V
